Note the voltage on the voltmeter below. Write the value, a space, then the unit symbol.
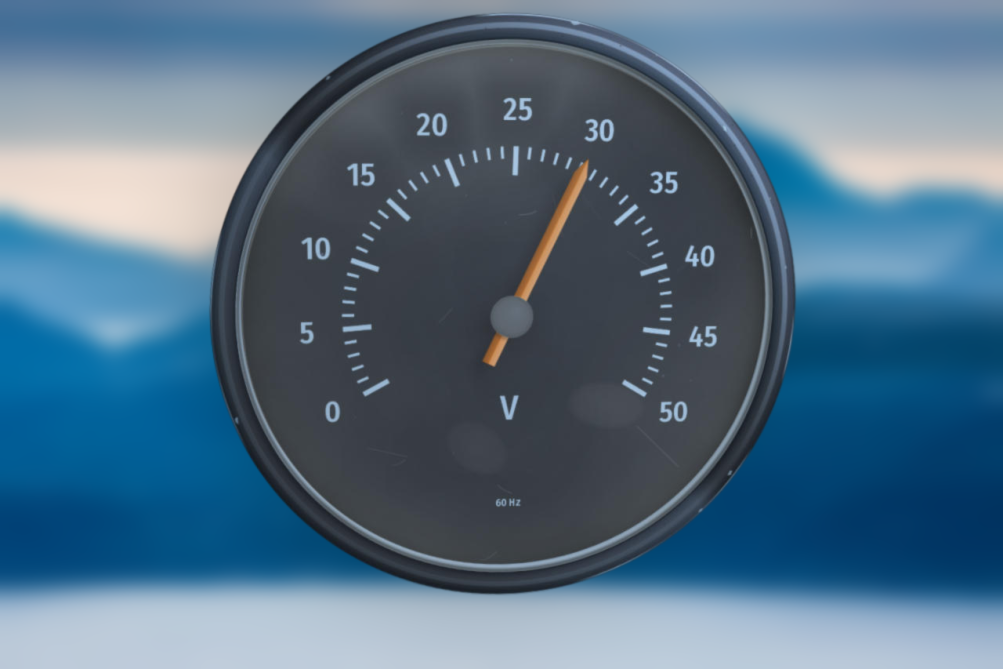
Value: 30 V
